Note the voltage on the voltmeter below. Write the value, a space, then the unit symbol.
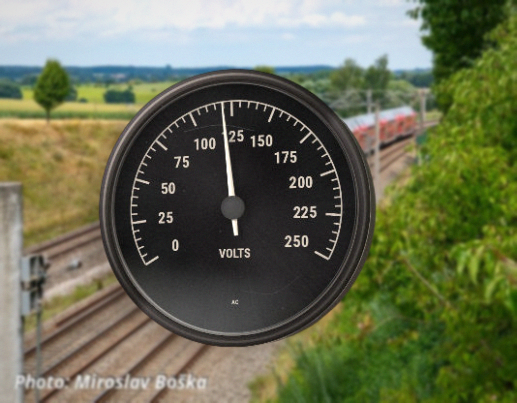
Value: 120 V
